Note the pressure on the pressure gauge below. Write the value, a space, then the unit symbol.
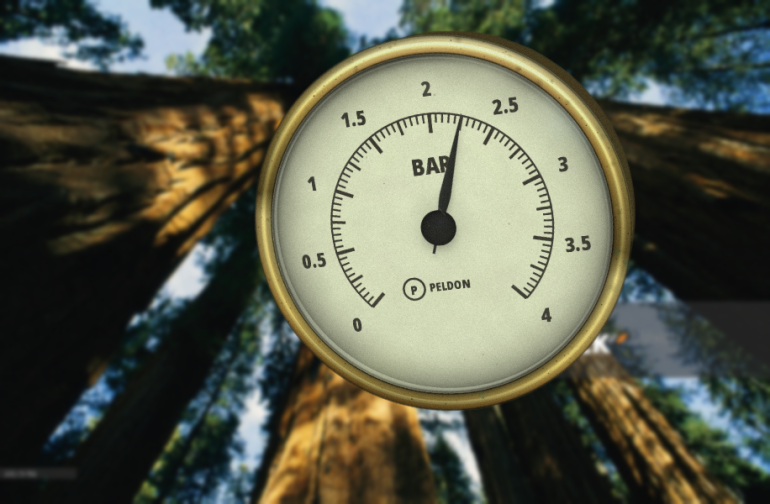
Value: 2.25 bar
